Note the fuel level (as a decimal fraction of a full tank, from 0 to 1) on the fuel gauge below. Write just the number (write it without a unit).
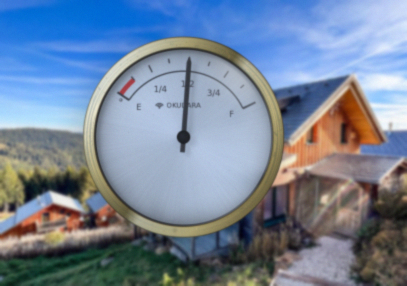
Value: 0.5
